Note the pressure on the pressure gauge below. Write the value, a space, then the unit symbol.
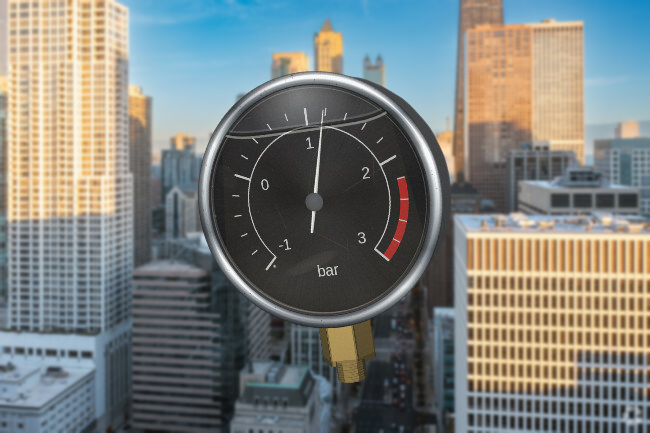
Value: 1.2 bar
